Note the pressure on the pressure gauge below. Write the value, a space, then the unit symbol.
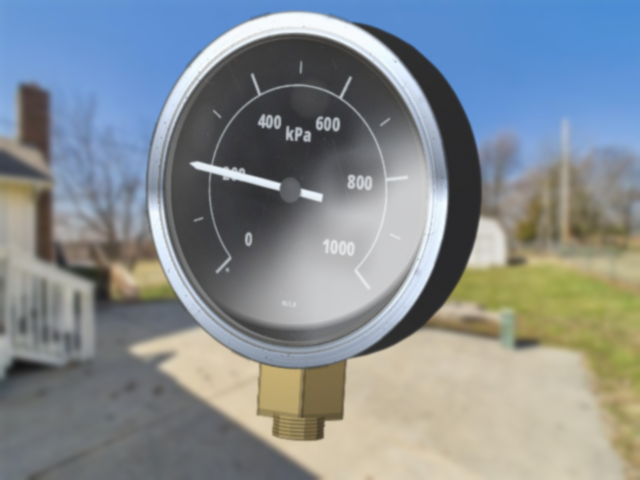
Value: 200 kPa
